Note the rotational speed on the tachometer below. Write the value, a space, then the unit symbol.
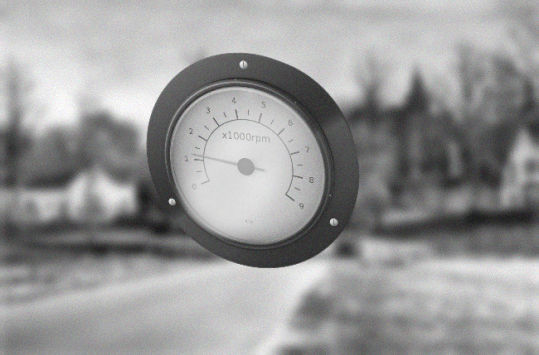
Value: 1250 rpm
